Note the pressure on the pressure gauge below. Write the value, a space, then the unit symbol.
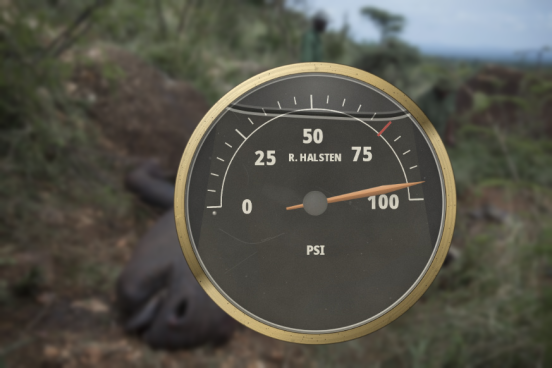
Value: 95 psi
